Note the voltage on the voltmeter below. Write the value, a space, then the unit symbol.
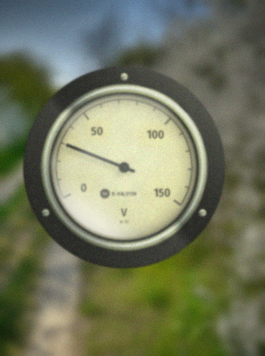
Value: 30 V
